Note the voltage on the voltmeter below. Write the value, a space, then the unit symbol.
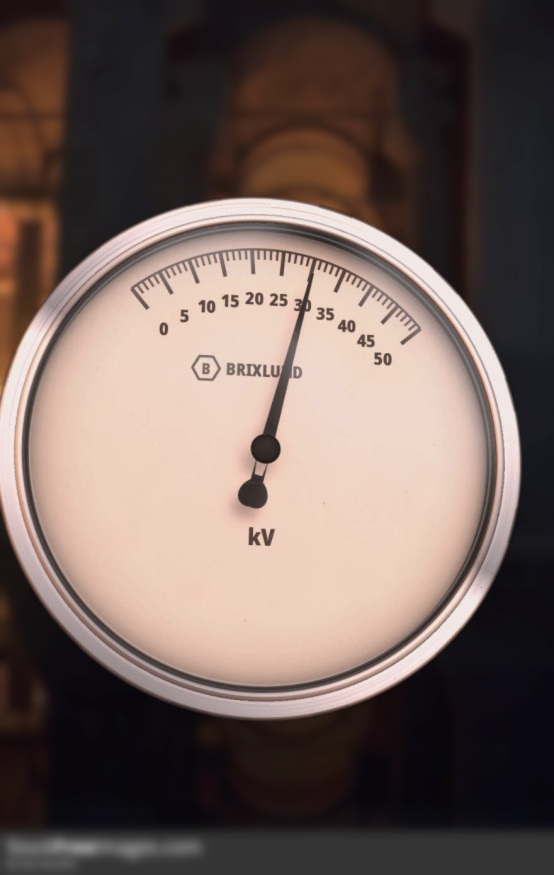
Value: 30 kV
